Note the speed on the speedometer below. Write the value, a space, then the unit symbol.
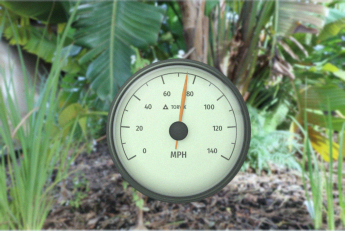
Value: 75 mph
